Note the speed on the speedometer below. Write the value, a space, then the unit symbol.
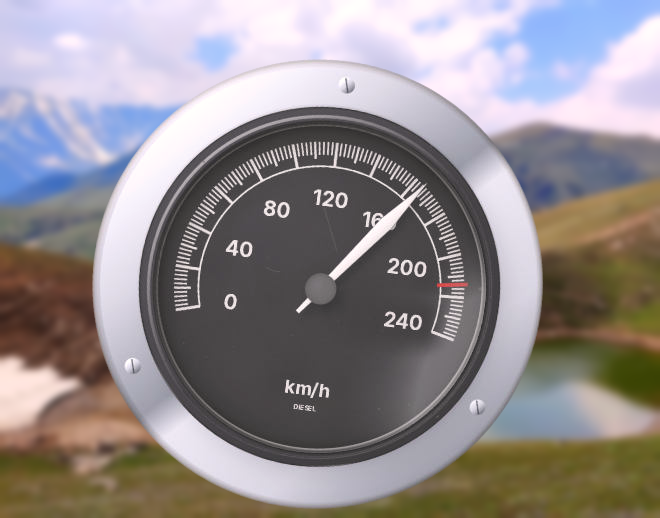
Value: 164 km/h
